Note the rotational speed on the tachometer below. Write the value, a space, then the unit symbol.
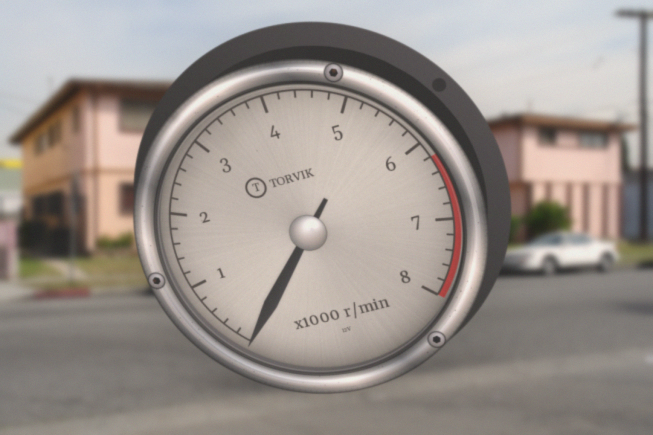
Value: 0 rpm
